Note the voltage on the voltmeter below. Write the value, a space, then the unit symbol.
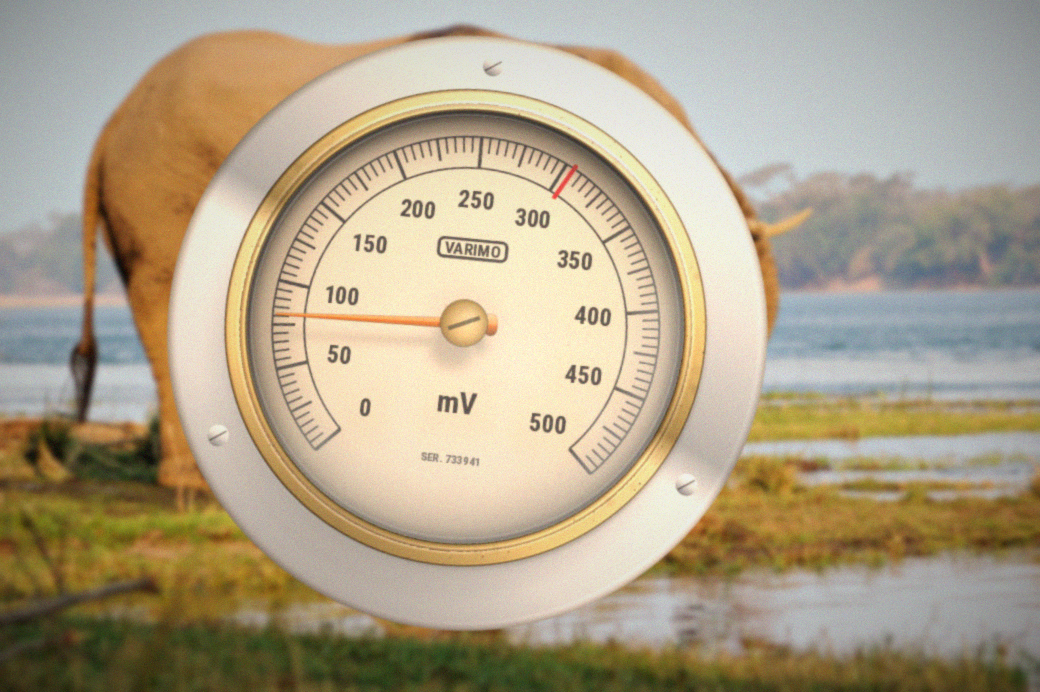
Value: 80 mV
